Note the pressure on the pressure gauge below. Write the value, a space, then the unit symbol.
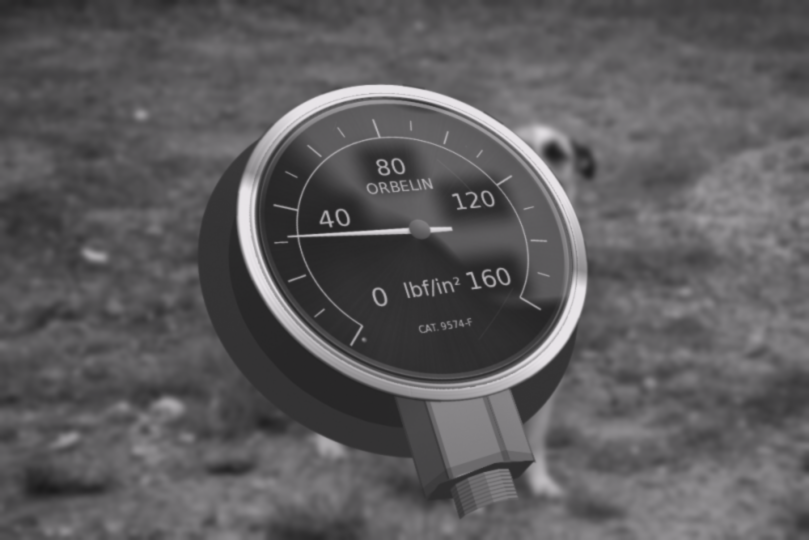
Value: 30 psi
